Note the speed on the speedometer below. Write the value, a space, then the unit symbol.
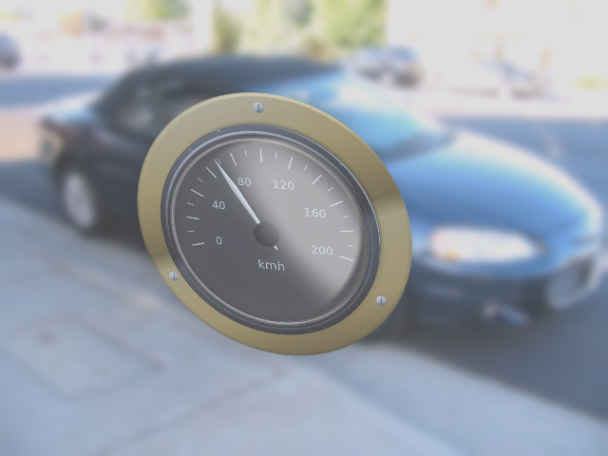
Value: 70 km/h
